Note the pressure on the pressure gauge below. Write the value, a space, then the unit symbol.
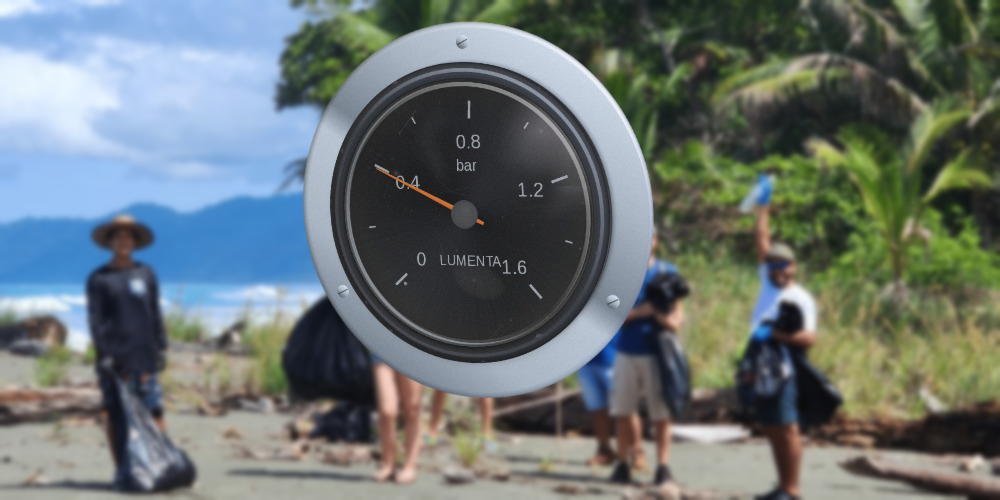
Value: 0.4 bar
